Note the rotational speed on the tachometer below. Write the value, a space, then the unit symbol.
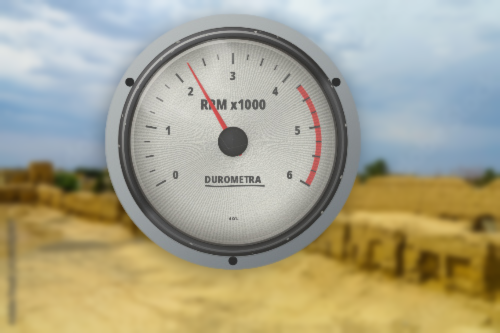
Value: 2250 rpm
